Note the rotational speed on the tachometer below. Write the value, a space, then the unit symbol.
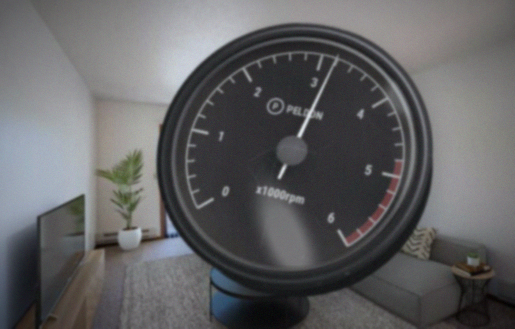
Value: 3200 rpm
